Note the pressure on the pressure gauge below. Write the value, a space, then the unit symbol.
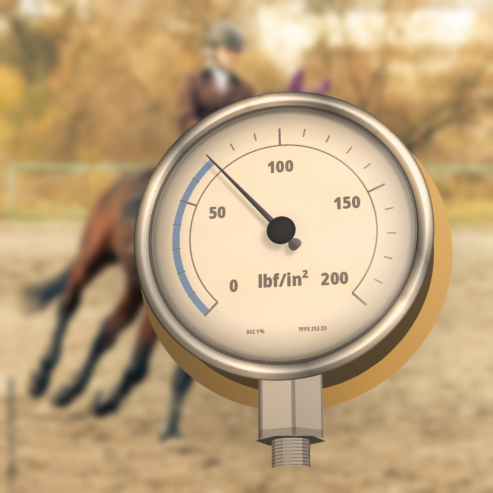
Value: 70 psi
